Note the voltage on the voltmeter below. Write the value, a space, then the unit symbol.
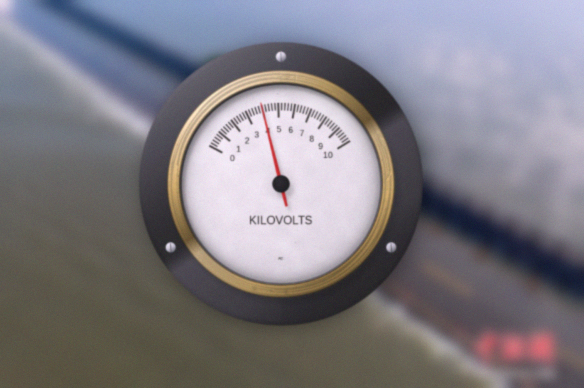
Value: 4 kV
